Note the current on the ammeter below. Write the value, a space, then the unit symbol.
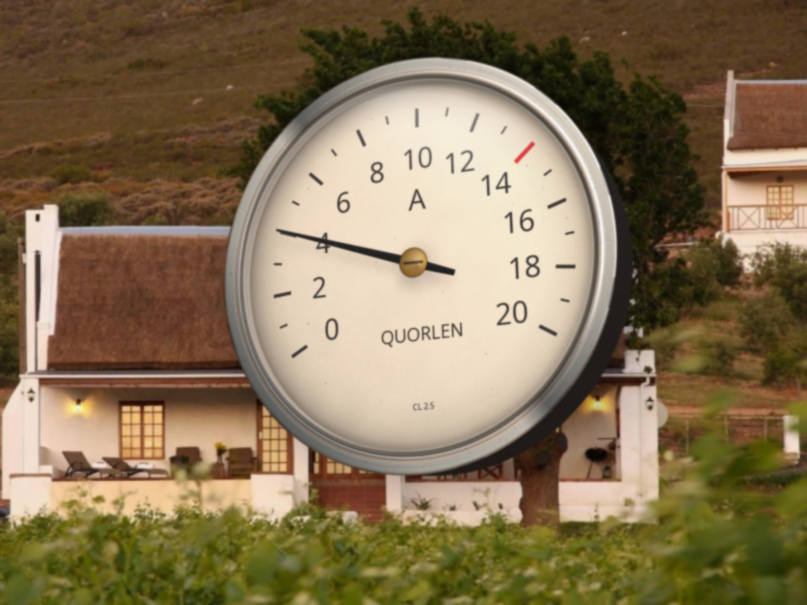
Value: 4 A
